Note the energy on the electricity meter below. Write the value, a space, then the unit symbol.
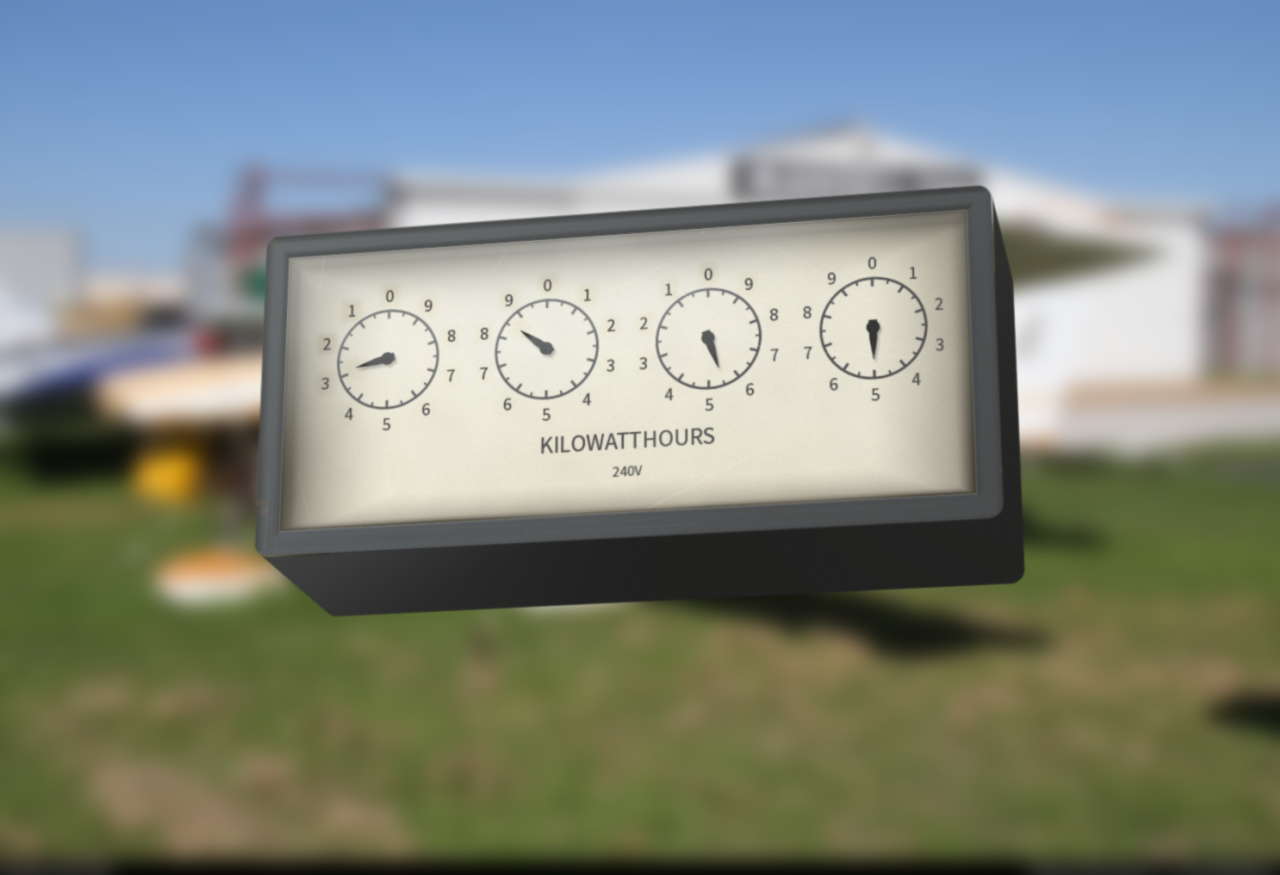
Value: 2855 kWh
